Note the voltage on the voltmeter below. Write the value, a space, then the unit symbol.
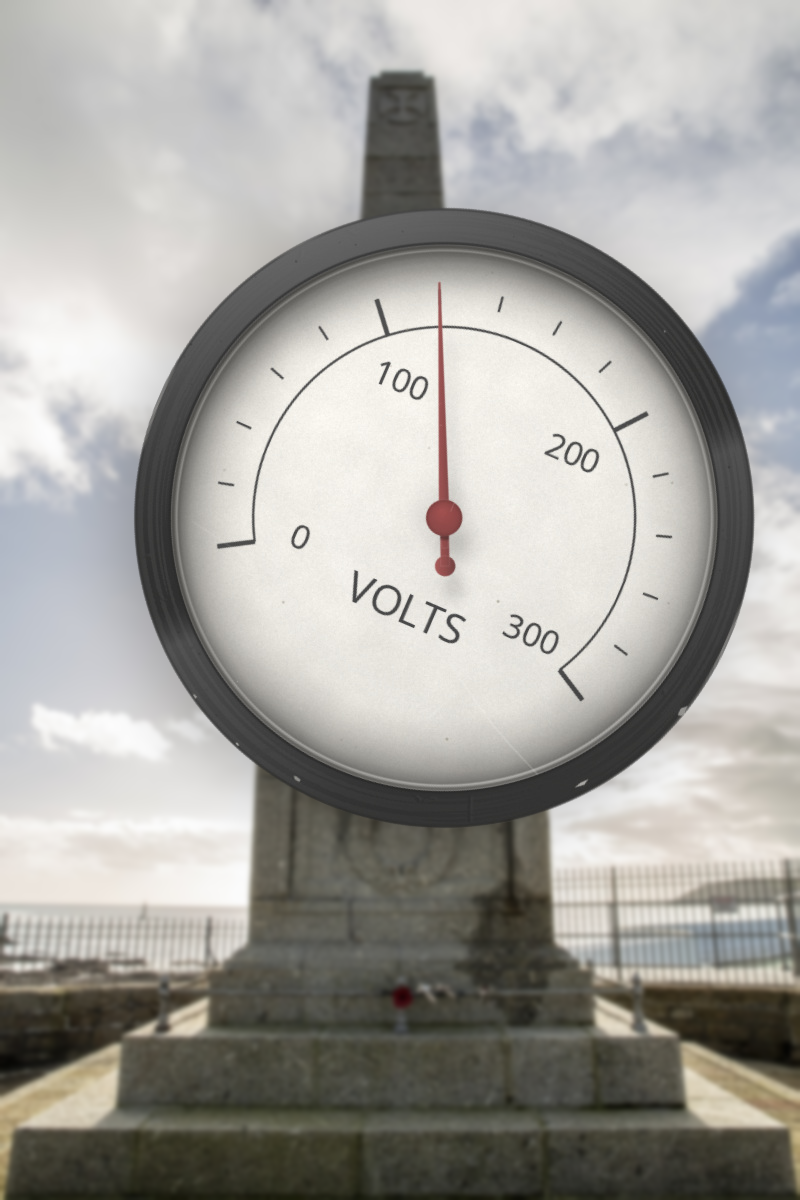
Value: 120 V
